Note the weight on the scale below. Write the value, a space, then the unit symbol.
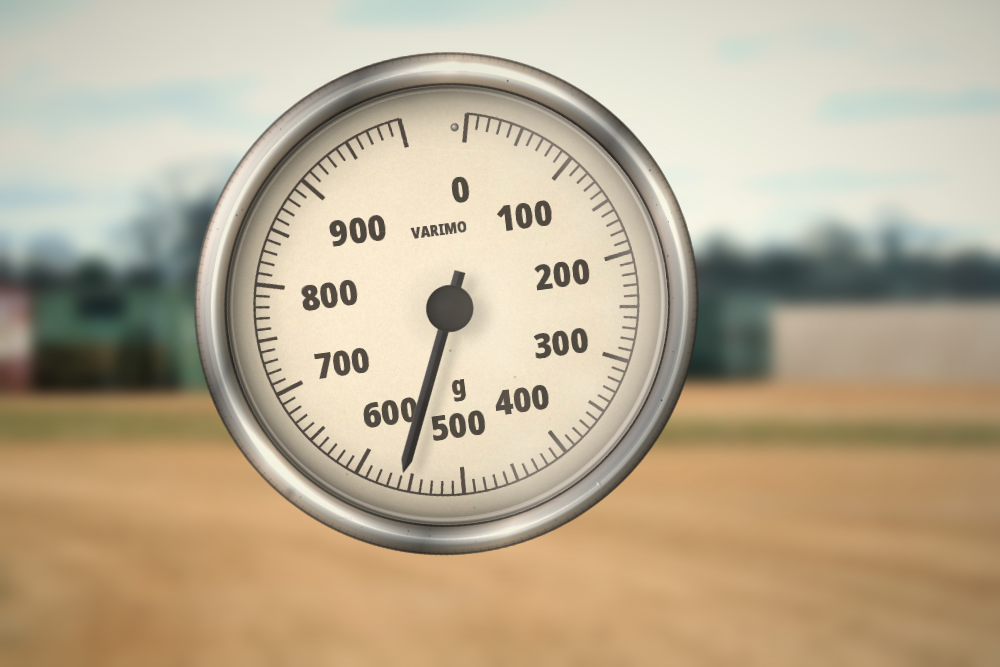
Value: 560 g
